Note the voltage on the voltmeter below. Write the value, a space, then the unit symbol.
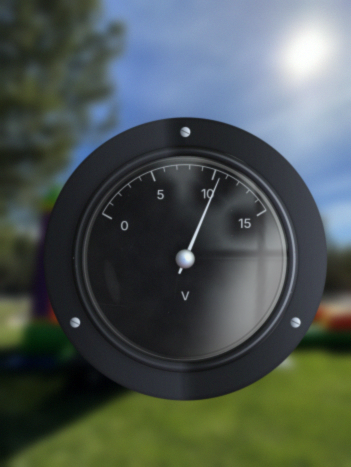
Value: 10.5 V
